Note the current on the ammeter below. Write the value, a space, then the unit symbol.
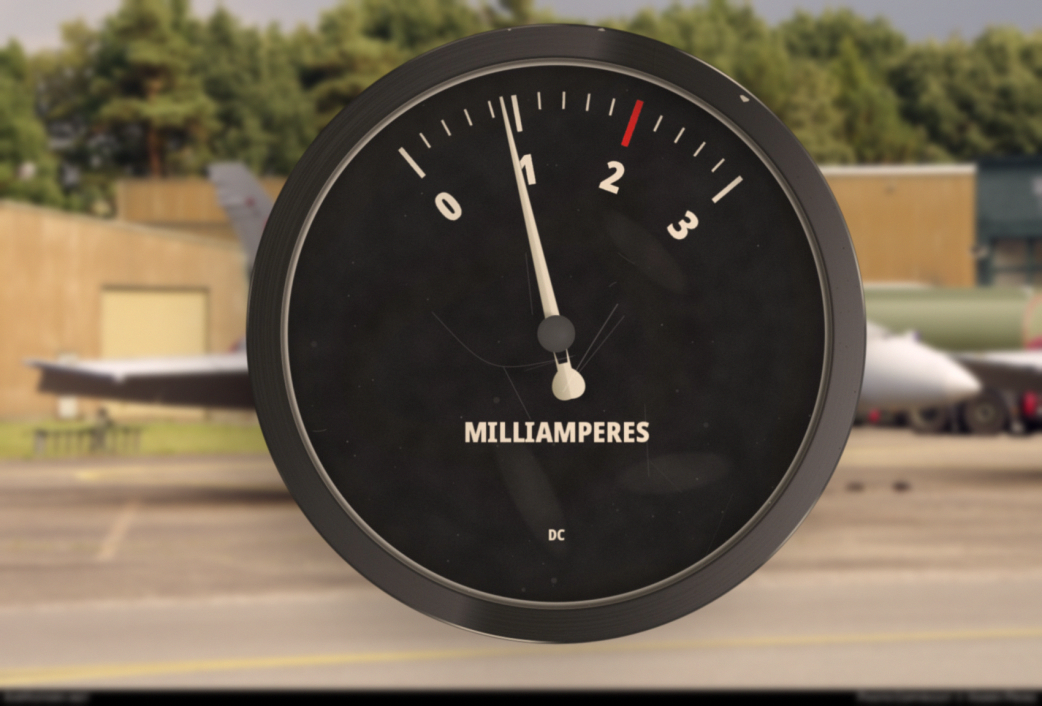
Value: 0.9 mA
